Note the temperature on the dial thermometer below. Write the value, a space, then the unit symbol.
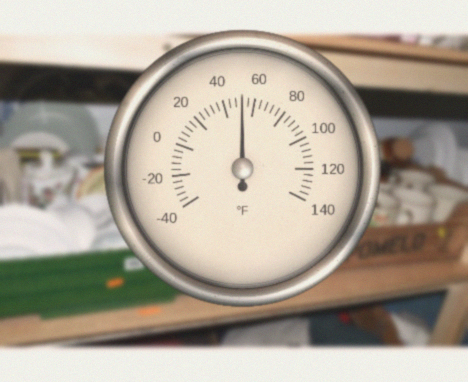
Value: 52 °F
